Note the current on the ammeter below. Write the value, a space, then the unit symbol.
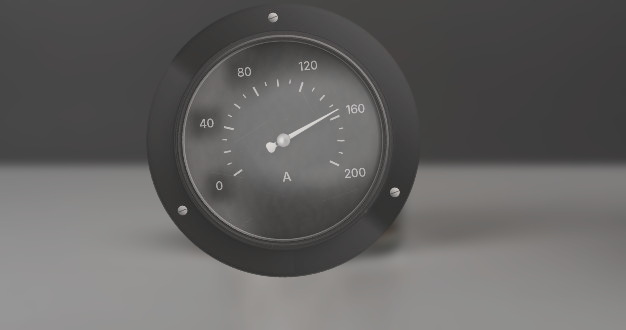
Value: 155 A
